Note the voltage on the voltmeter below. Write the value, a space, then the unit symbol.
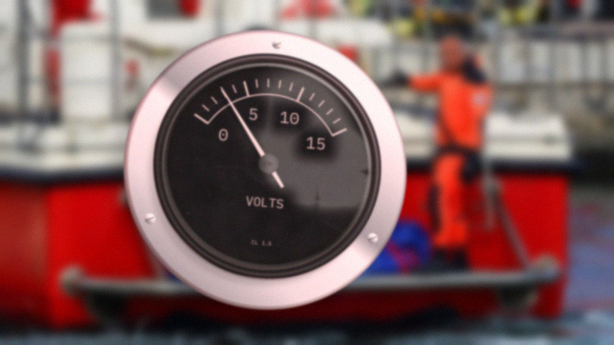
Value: 3 V
